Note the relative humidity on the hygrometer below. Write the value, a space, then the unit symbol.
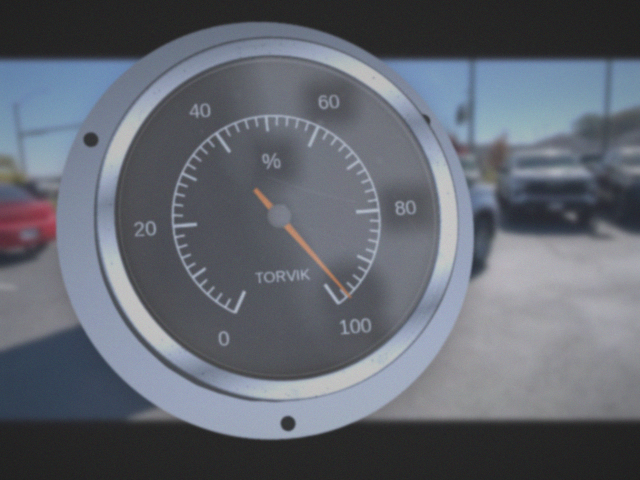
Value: 98 %
